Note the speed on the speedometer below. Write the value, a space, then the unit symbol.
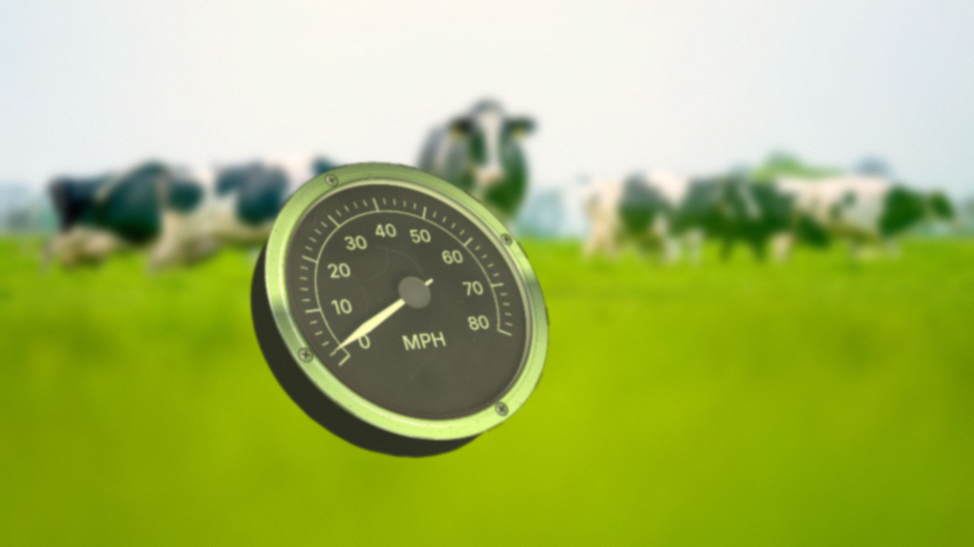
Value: 2 mph
